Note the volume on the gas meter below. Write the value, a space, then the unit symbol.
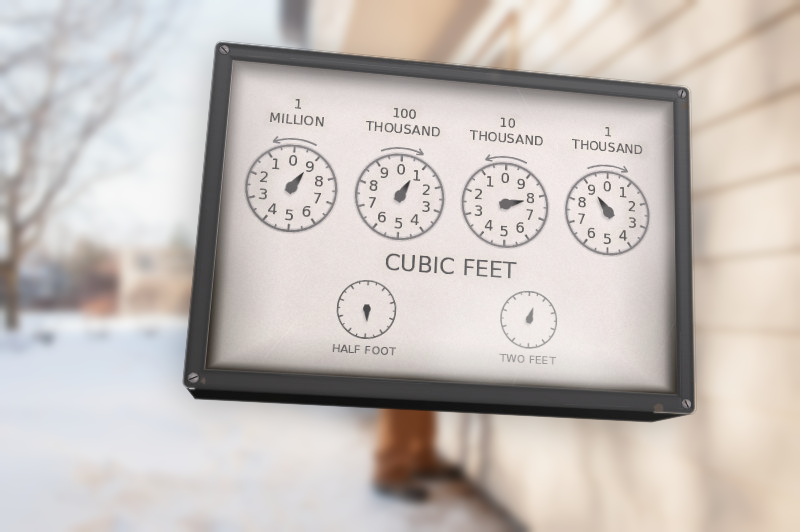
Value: 907900 ft³
